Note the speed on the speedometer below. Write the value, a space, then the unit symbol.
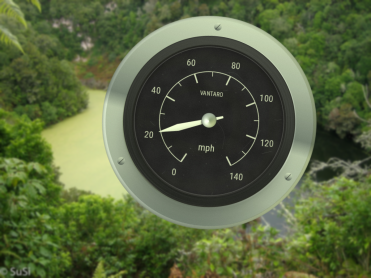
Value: 20 mph
